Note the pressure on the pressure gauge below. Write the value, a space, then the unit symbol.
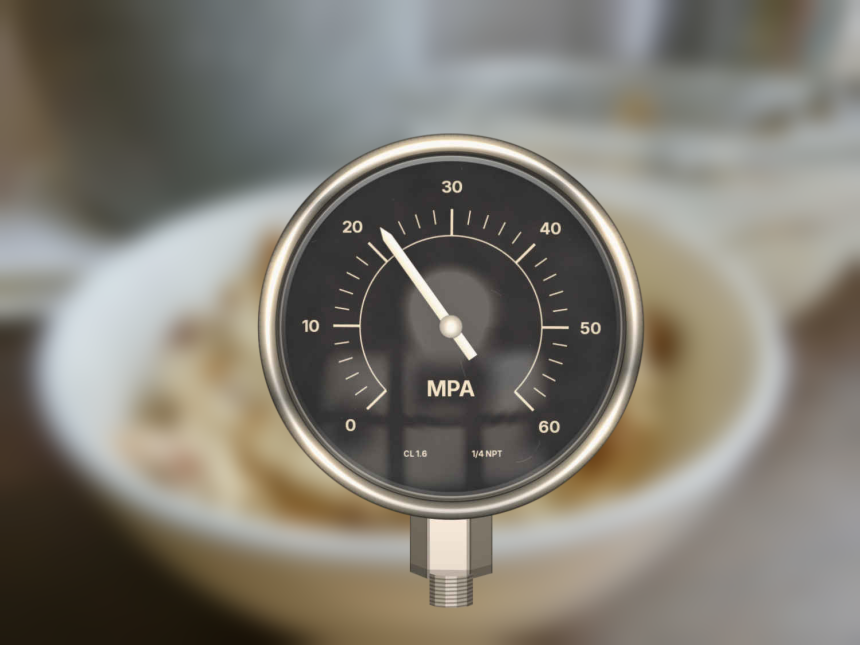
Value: 22 MPa
